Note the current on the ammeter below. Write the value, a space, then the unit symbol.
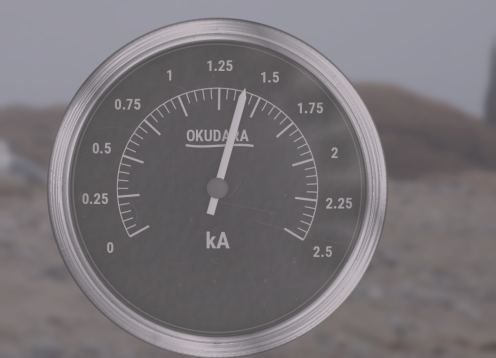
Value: 1.4 kA
